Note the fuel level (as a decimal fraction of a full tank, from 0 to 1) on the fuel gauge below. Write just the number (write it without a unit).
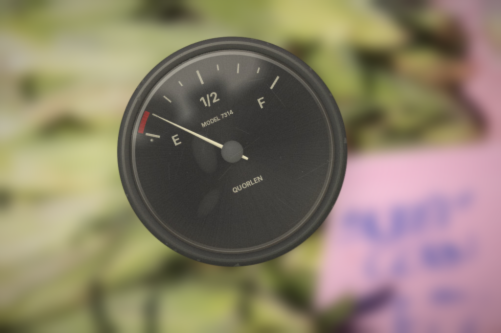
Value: 0.125
